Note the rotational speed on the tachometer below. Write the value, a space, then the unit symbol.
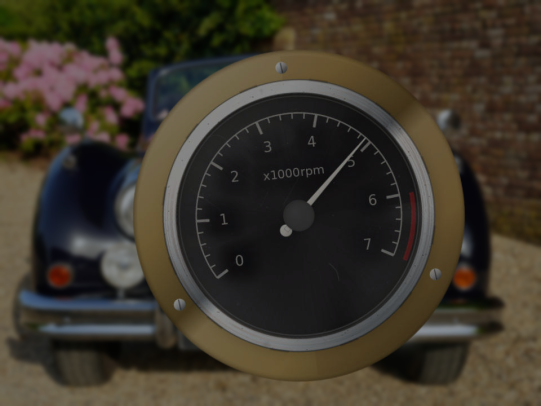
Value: 4900 rpm
